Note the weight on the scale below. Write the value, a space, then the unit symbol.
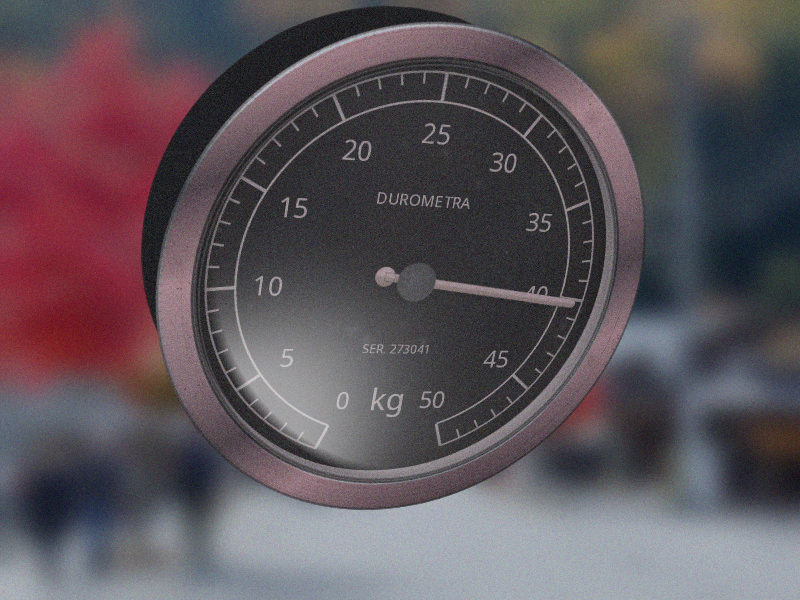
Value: 40 kg
